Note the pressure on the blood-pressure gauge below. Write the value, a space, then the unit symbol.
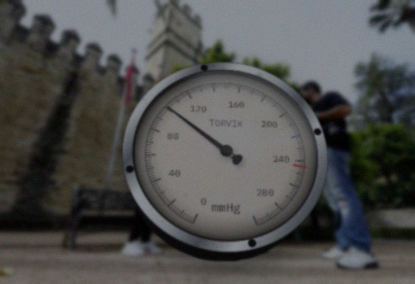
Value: 100 mmHg
